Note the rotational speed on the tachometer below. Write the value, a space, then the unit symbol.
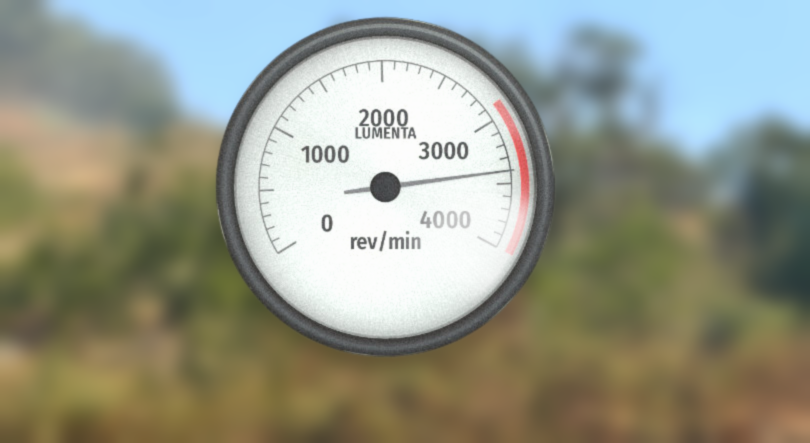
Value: 3400 rpm
